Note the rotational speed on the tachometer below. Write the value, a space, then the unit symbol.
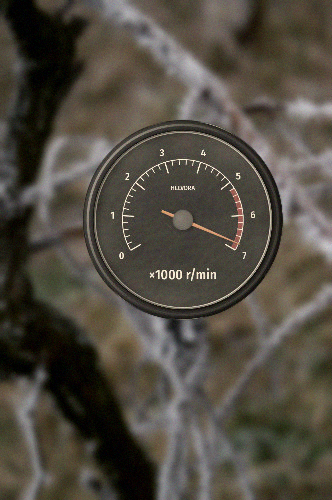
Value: 6800 rpm
